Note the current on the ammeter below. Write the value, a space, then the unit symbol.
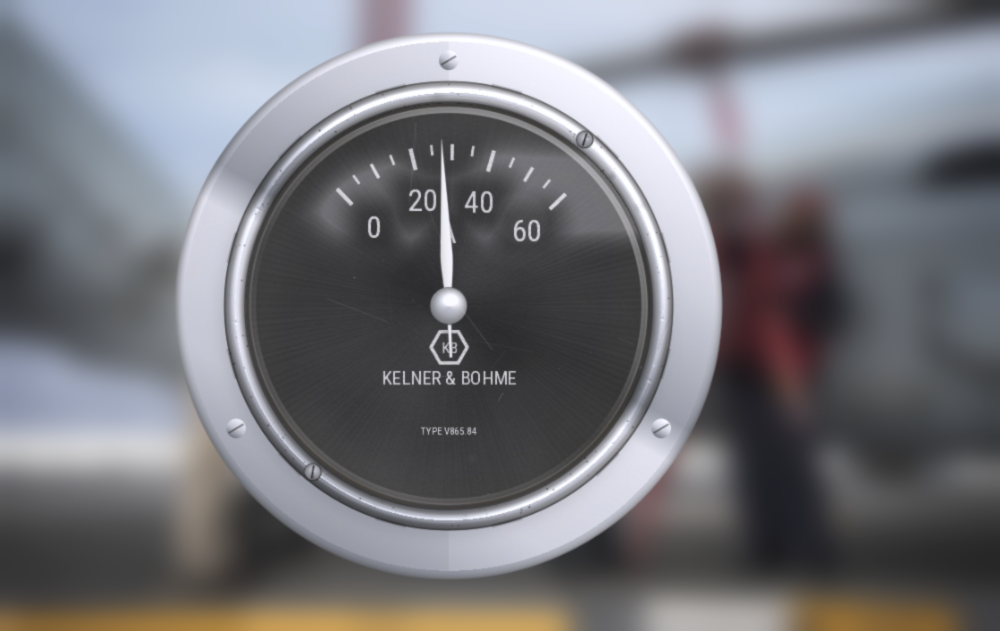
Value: 27.5 A
